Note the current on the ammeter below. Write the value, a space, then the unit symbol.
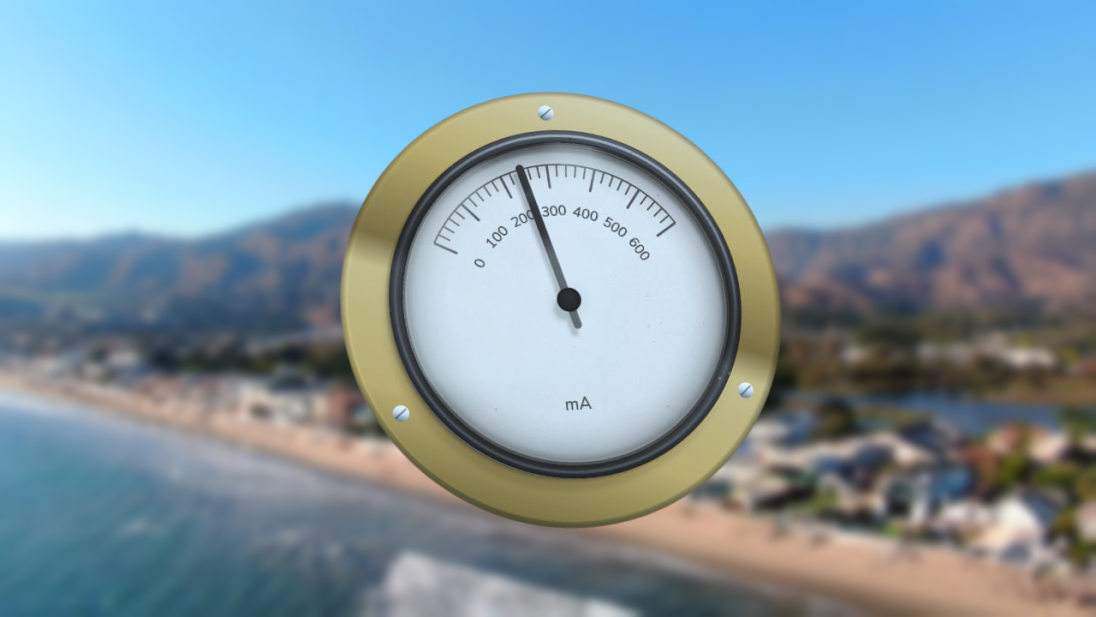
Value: 240 mA
